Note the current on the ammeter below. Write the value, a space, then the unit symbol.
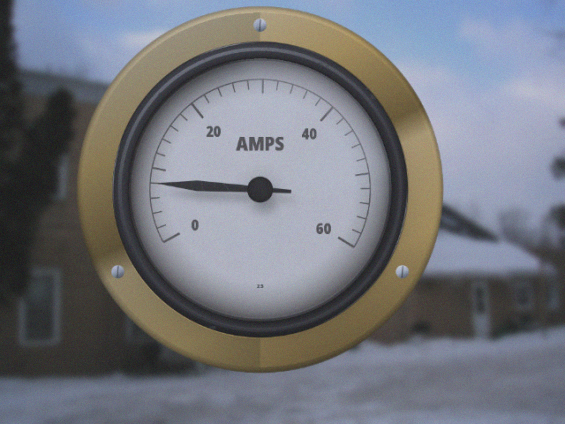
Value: 8 A
